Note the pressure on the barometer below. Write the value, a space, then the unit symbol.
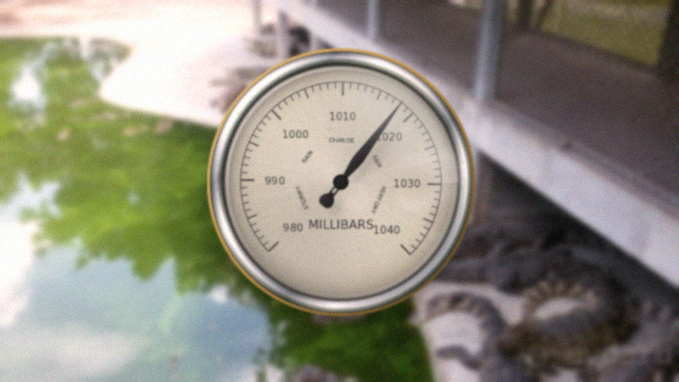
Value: 1018 mbar
